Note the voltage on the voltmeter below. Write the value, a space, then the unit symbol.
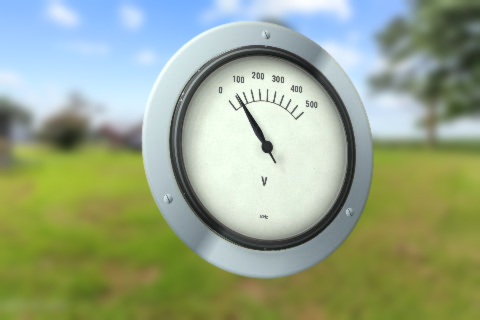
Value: 50 V
